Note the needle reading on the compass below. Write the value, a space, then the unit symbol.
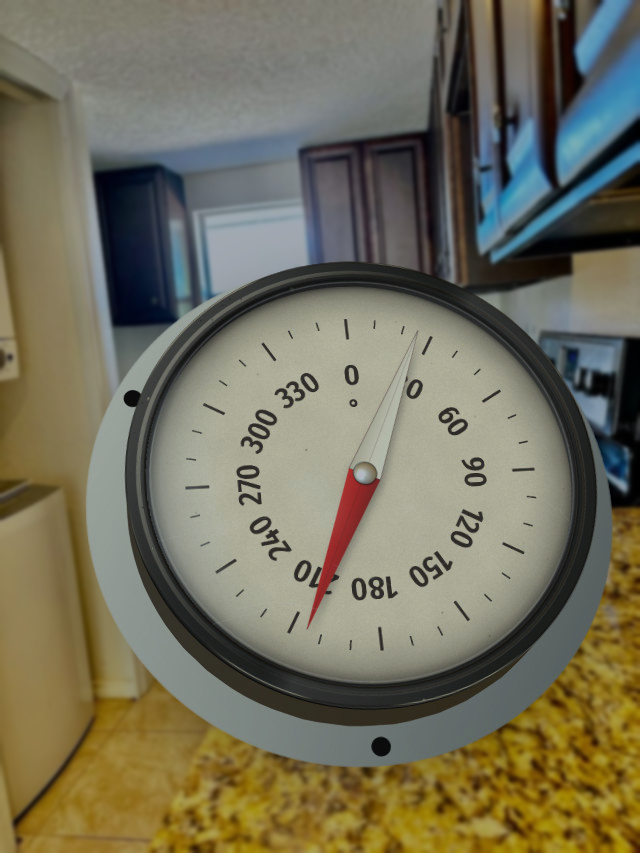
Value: 205 °
